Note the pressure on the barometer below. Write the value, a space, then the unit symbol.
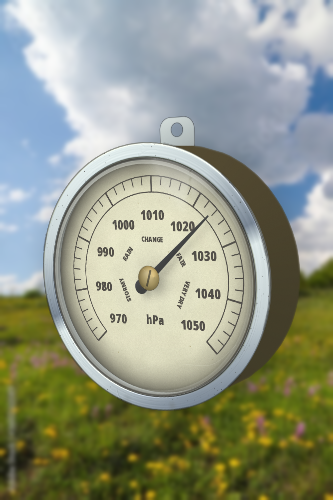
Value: 1024 hPa
